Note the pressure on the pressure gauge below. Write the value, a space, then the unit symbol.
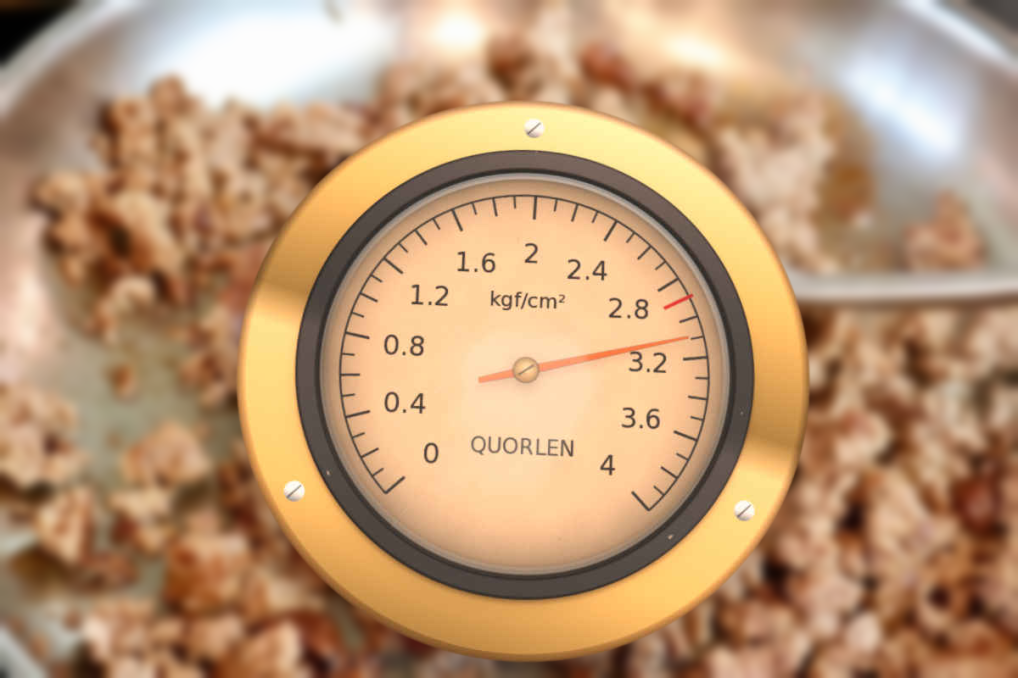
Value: 3.1 kg/cm²
